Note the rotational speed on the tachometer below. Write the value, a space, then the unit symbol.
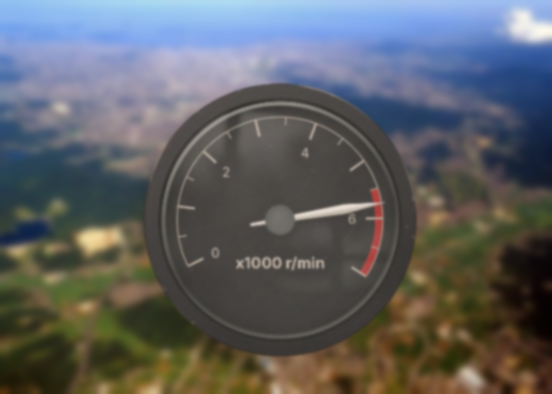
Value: 5750 rpm
